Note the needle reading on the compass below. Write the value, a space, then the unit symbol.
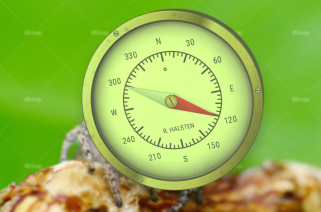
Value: 120 °
